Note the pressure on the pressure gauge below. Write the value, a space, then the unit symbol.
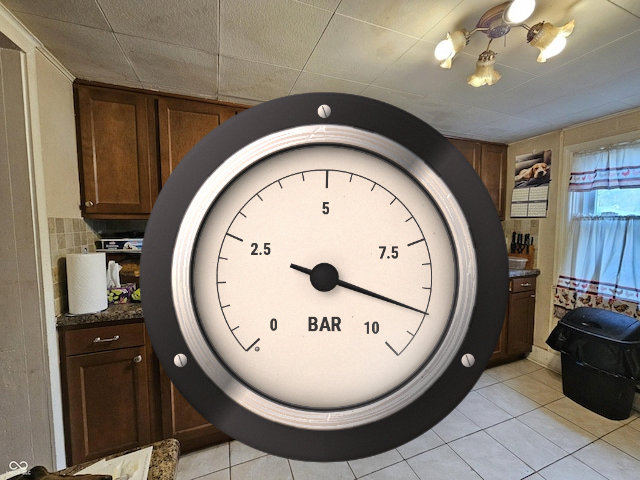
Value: 9 bar
